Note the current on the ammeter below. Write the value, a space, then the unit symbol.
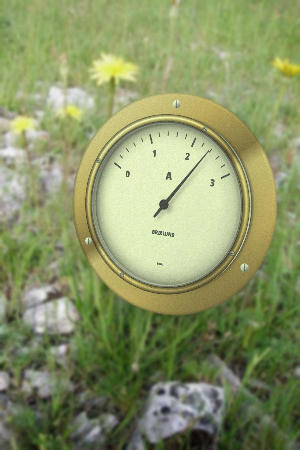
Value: 2.4 A
